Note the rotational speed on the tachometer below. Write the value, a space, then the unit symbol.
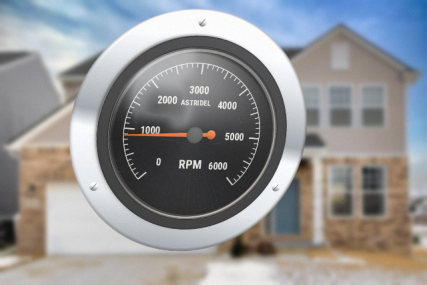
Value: 900 rpm
